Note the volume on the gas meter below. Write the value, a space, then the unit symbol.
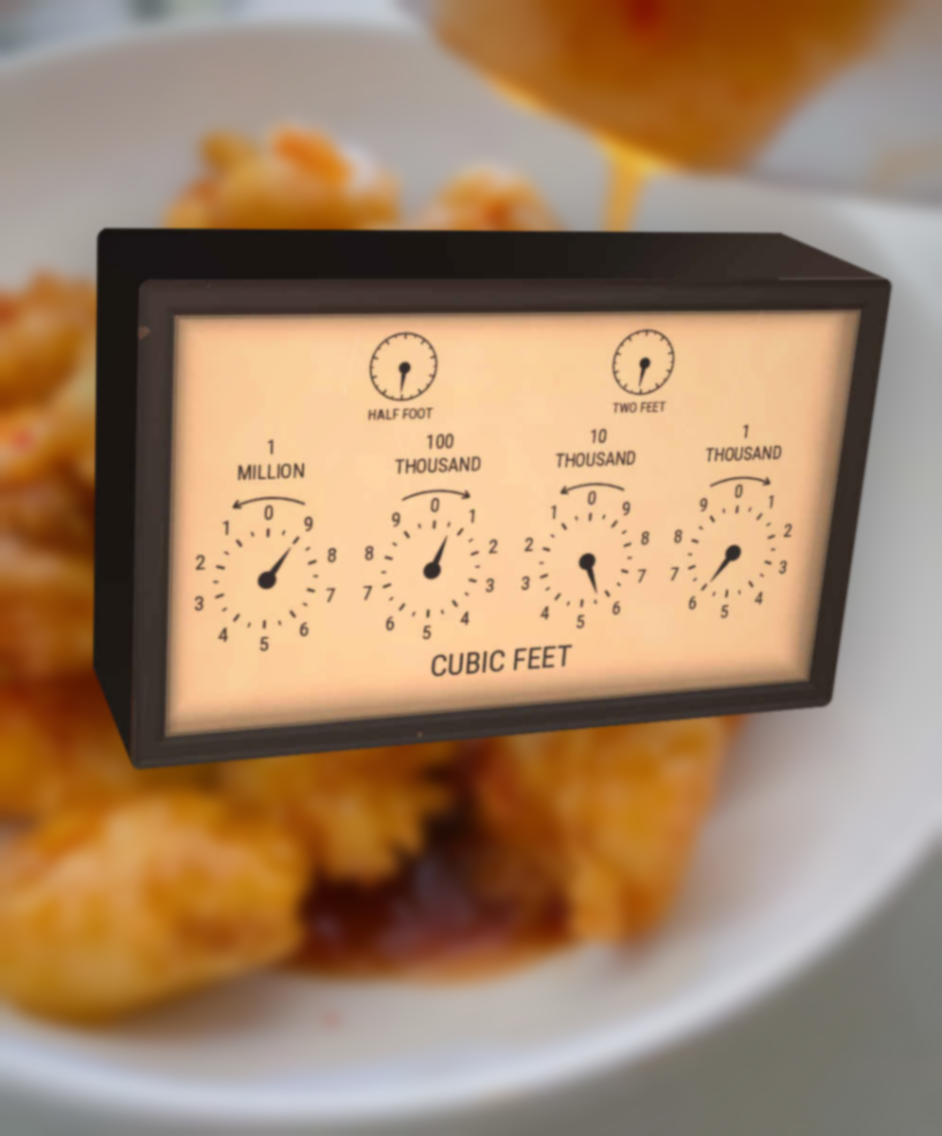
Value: 905600 ft³
